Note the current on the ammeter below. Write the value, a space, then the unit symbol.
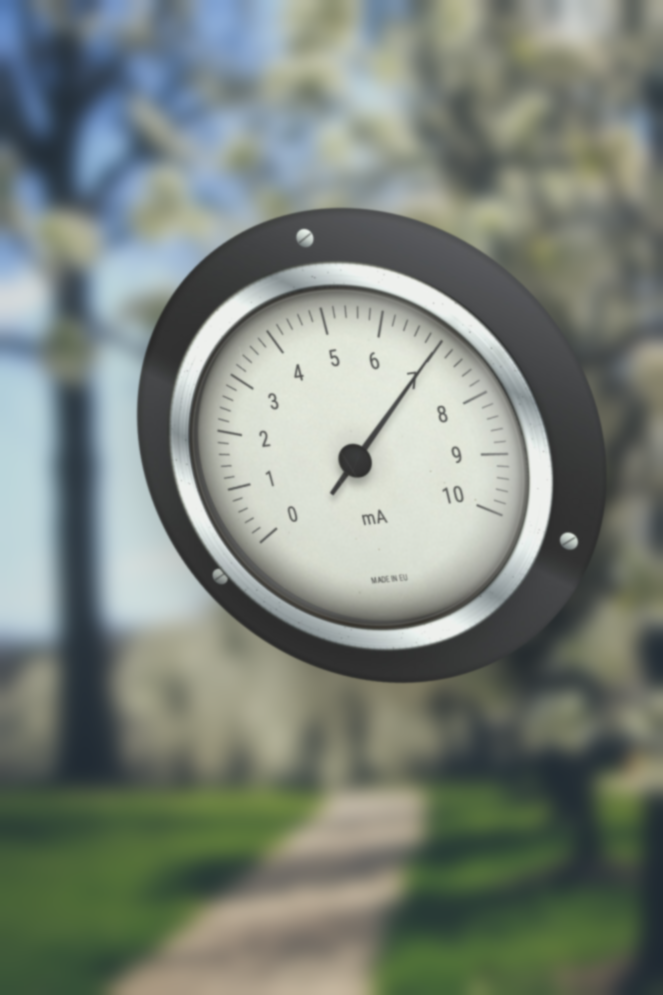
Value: 7 mA
